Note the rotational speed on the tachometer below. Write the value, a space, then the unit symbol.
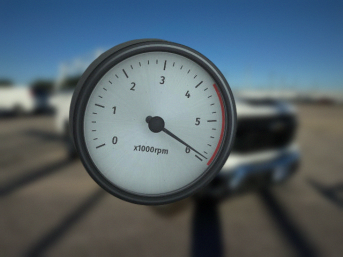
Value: 5900 rpm
